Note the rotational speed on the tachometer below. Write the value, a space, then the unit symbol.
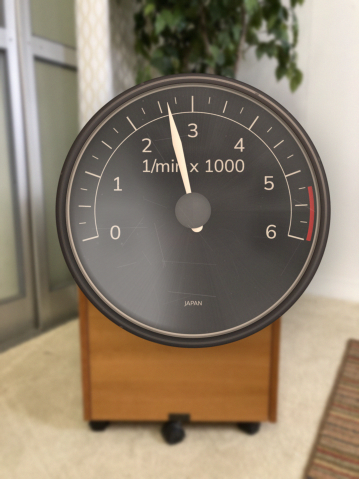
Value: 2625 rpm
